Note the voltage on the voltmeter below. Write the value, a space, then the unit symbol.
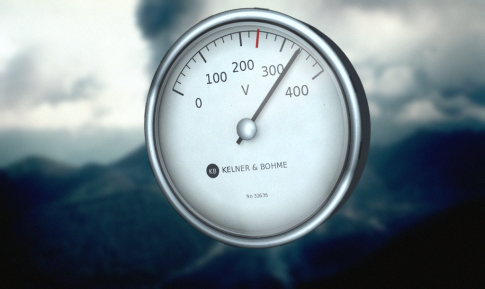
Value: 340 V
